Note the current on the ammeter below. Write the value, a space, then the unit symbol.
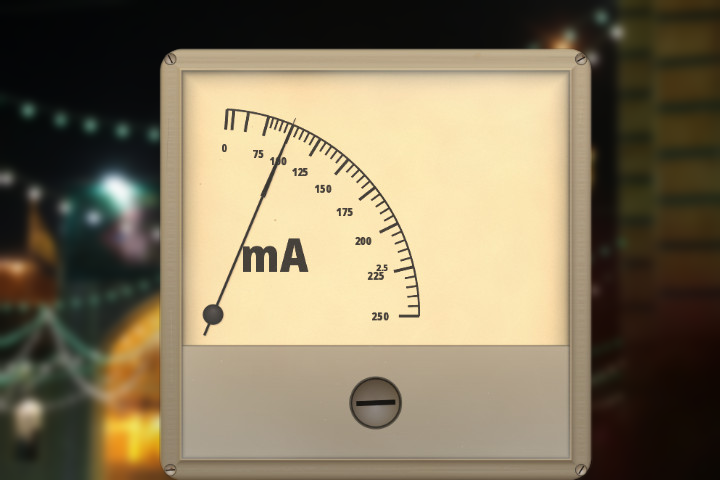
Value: 100 mA
